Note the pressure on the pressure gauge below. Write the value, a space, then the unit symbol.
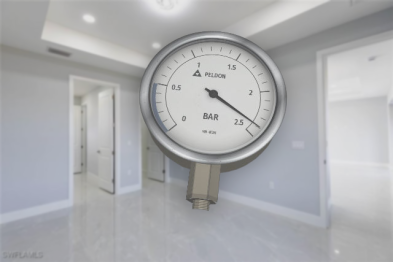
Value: 2.4 bar
